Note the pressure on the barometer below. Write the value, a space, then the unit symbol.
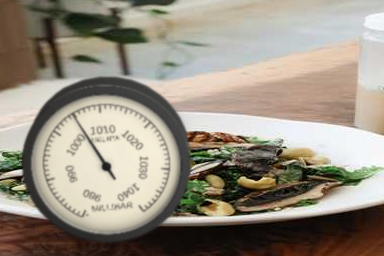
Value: 1005 mbar
